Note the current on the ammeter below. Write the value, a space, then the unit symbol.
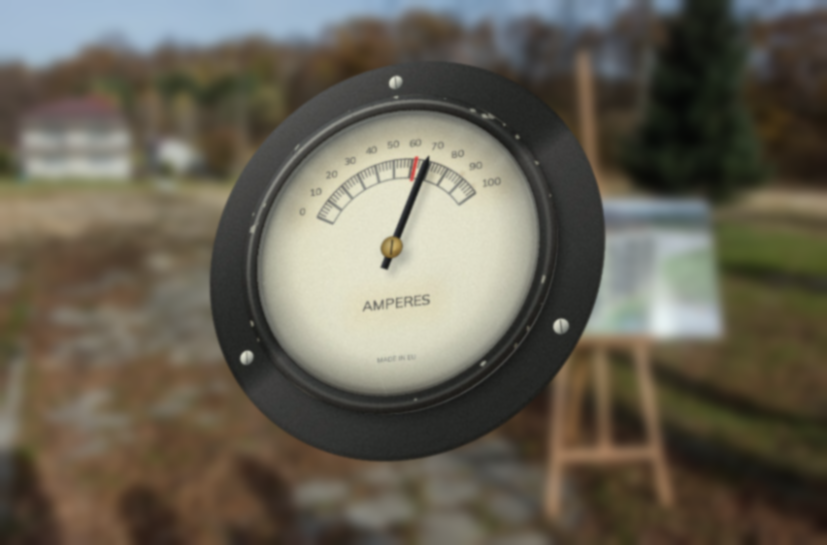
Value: 70 A
